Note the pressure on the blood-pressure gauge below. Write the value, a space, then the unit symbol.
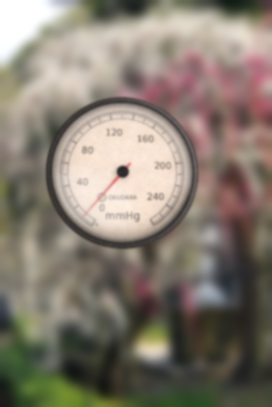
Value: 10 mmHg
